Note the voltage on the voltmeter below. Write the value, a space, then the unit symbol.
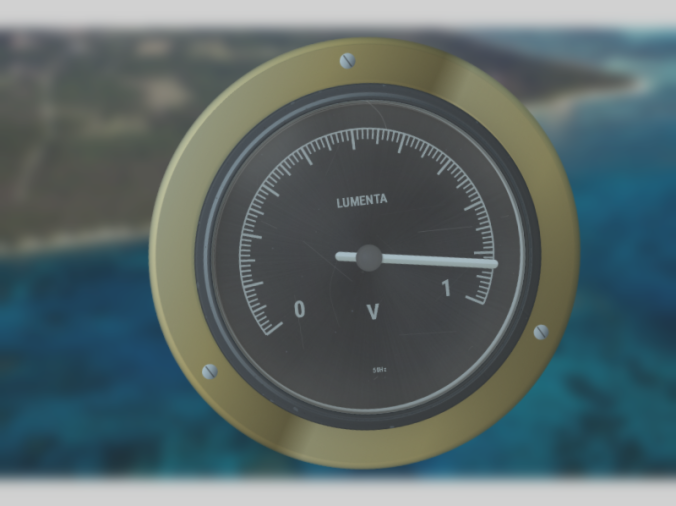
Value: 0.92 V
